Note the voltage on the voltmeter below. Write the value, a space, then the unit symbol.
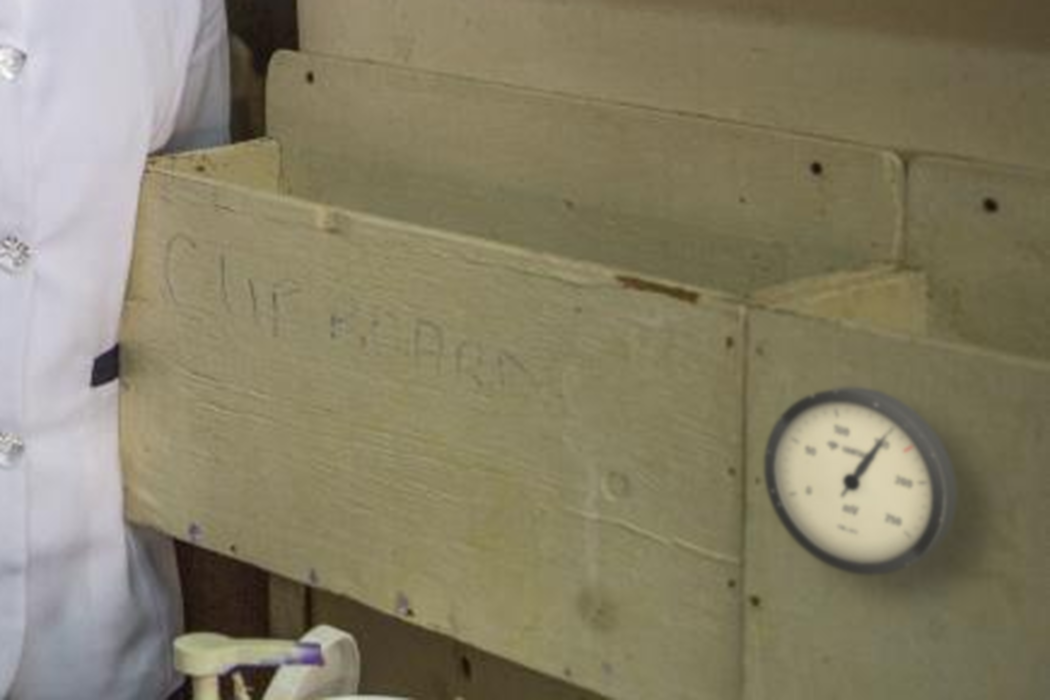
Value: 150 mV
